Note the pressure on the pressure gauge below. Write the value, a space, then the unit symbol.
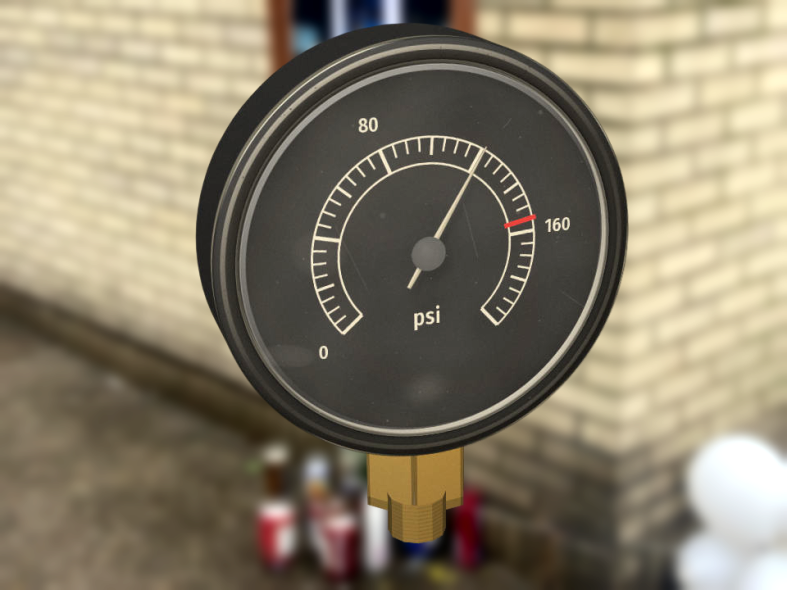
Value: 120 psi
